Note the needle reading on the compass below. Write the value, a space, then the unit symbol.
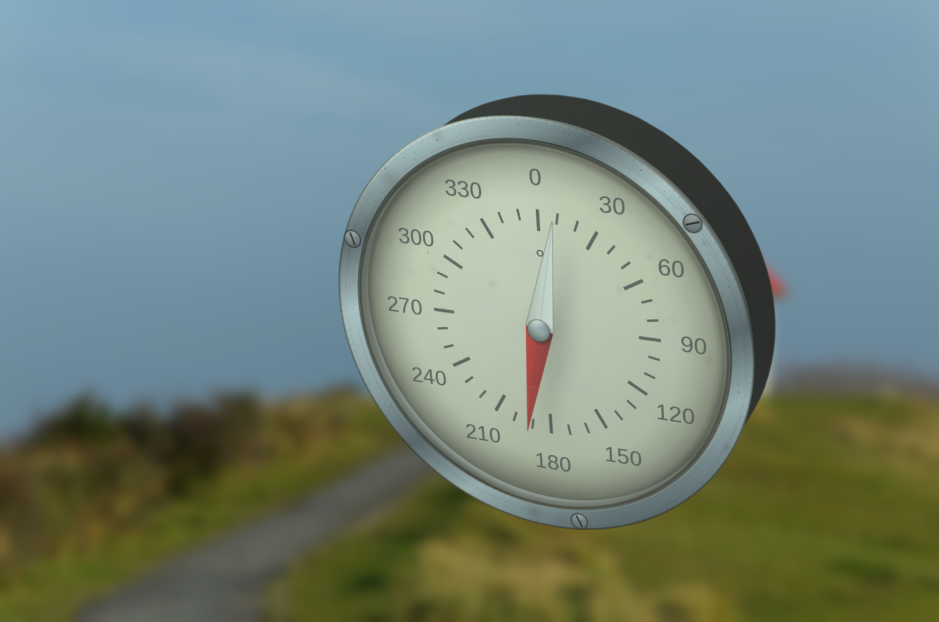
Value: 190 °
